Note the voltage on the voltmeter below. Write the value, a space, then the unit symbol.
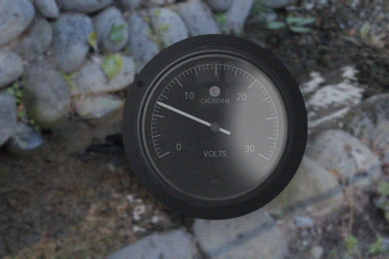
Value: 6.5 V
